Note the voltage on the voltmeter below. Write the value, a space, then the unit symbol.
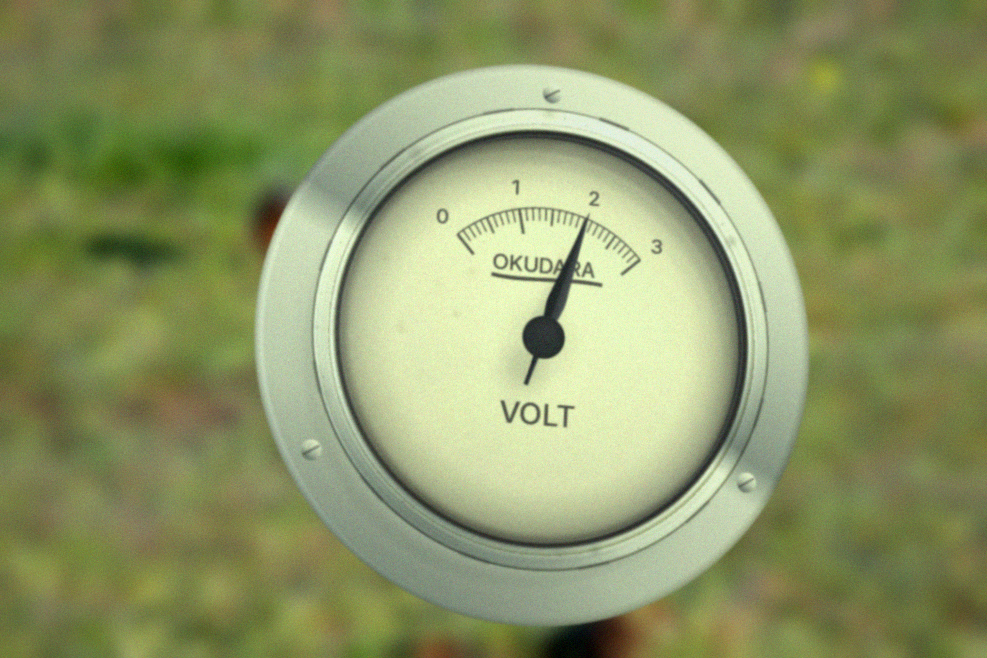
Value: 2 V
